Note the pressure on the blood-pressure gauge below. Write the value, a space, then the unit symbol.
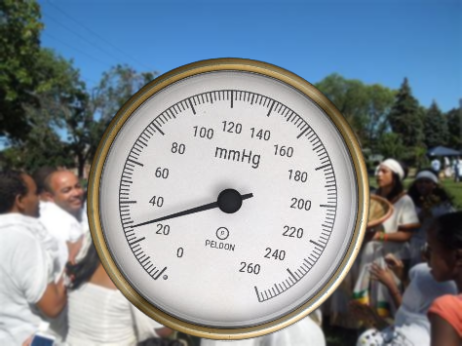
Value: 28 mmHg
